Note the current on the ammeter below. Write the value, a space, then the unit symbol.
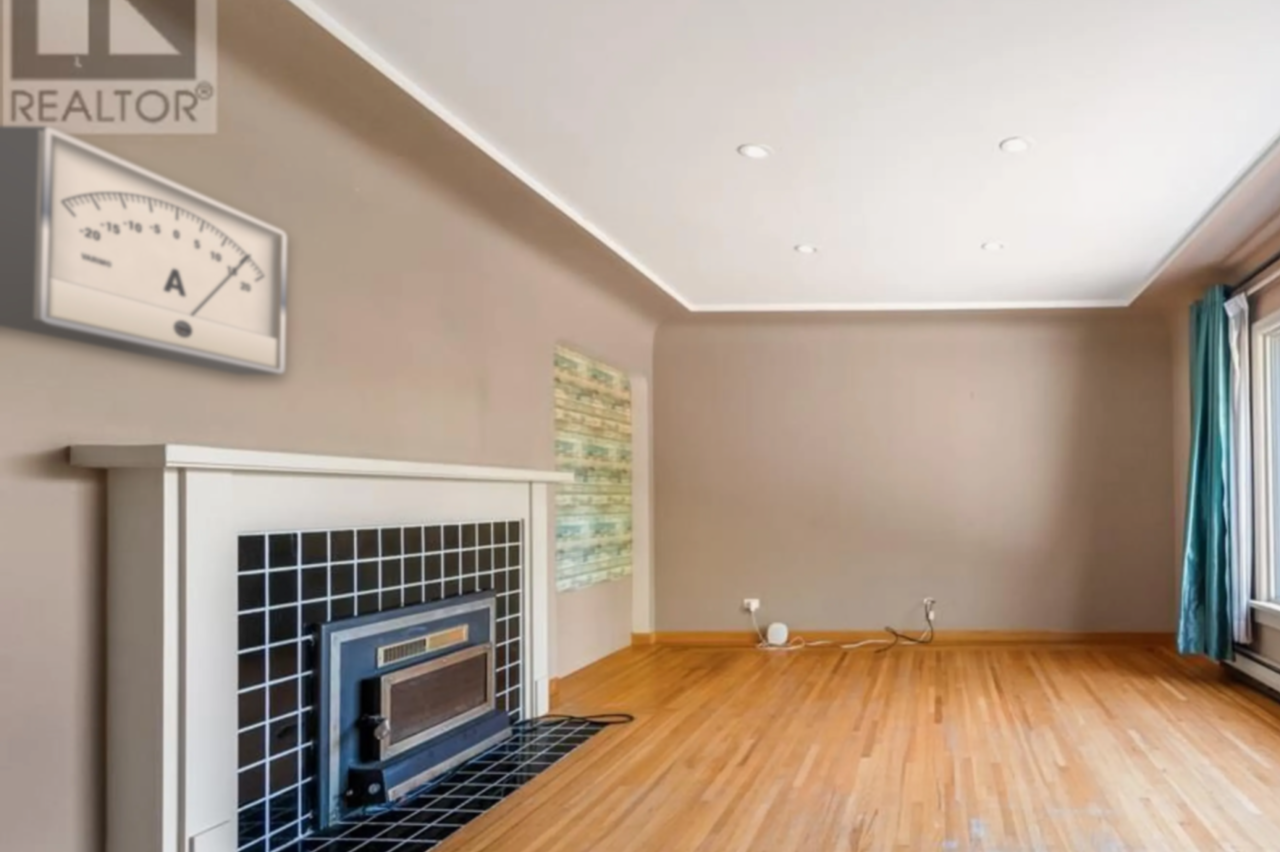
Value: 15 A
